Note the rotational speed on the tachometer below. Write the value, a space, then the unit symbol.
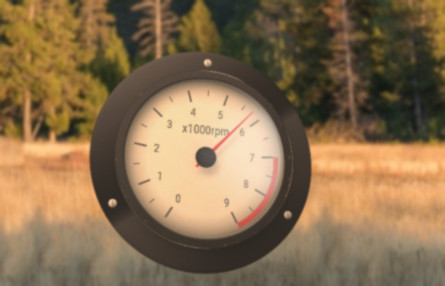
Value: 5750 rpm
